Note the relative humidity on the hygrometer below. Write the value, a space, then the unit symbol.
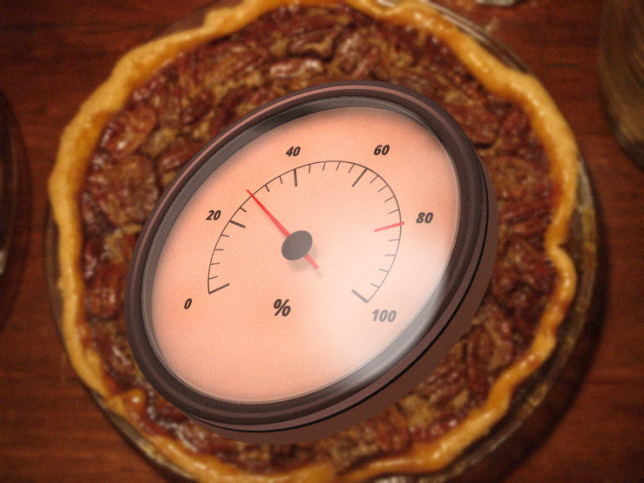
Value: 28 %
